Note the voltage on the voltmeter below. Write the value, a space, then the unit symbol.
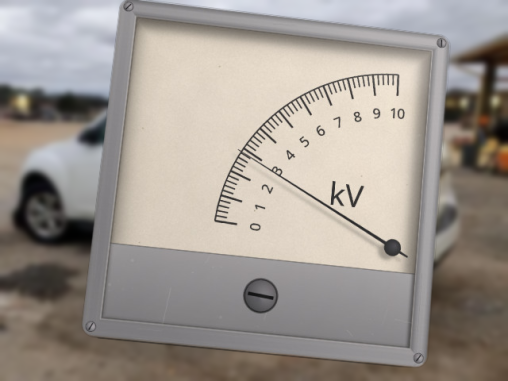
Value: 2.8 kV
